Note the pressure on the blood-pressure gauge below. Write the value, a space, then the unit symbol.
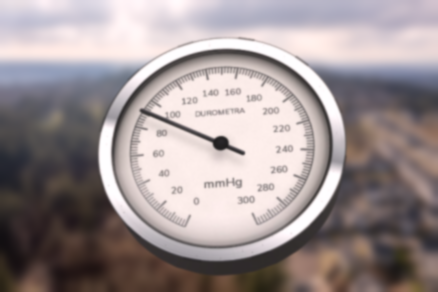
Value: 90 mmHg
